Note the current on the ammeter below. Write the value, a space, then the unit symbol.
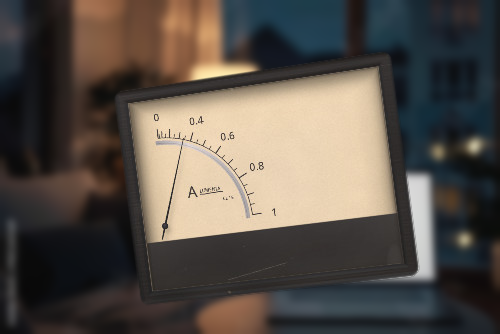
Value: 0.35 A
